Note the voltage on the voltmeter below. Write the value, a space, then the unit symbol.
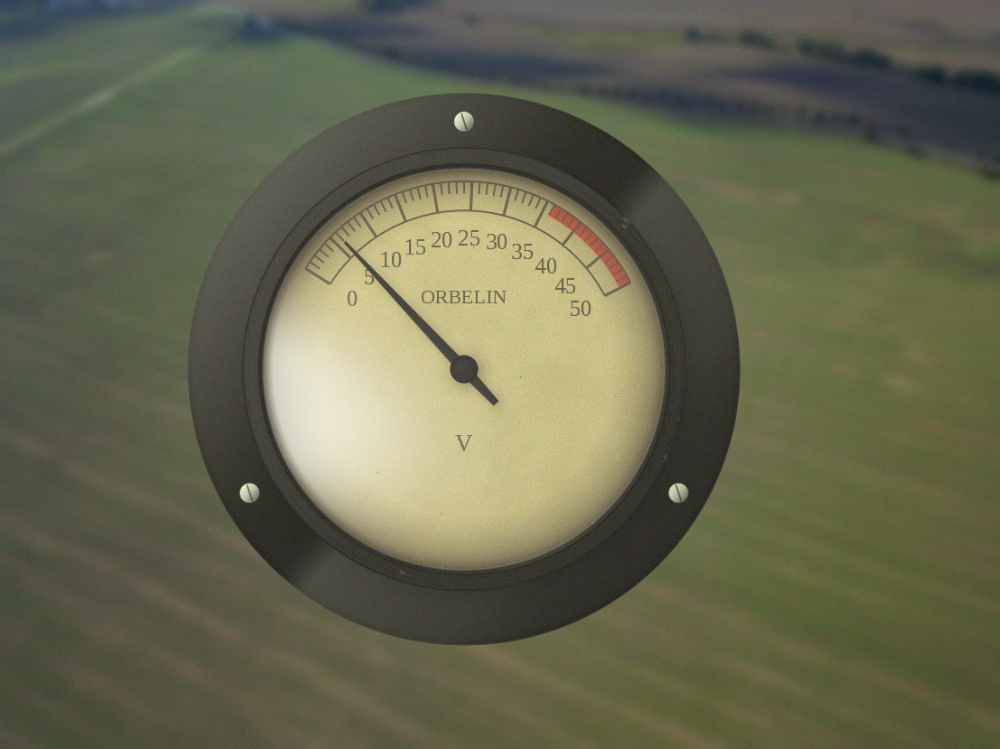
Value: 6 V
